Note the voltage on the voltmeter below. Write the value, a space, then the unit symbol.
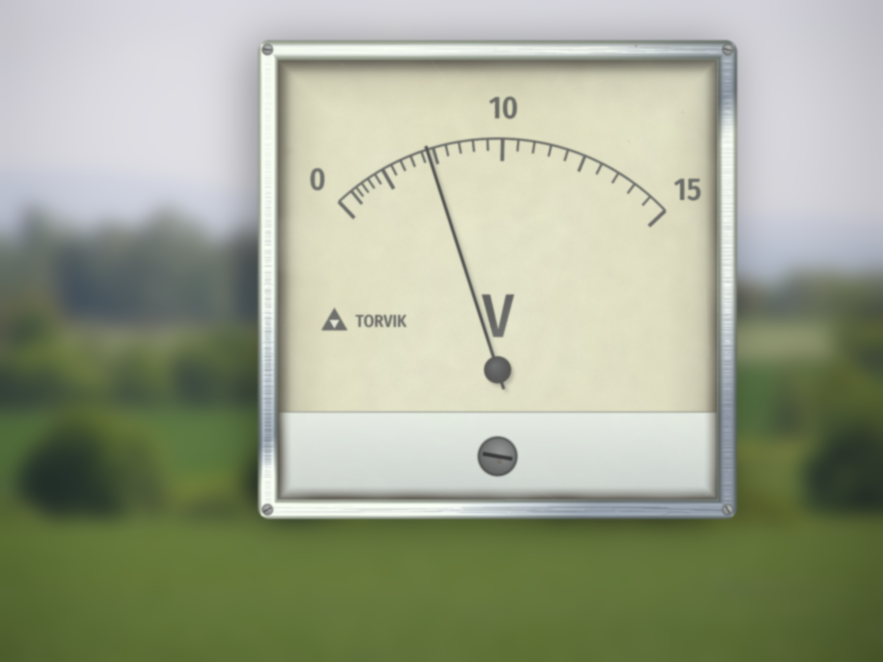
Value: 7.25 V
